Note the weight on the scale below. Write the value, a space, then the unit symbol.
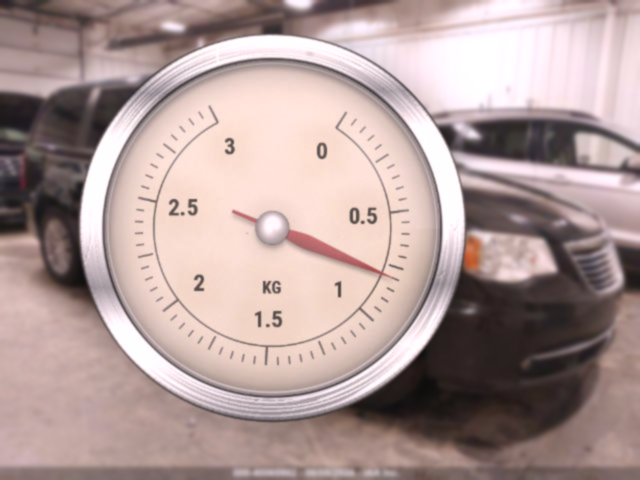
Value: 0.8 kg
